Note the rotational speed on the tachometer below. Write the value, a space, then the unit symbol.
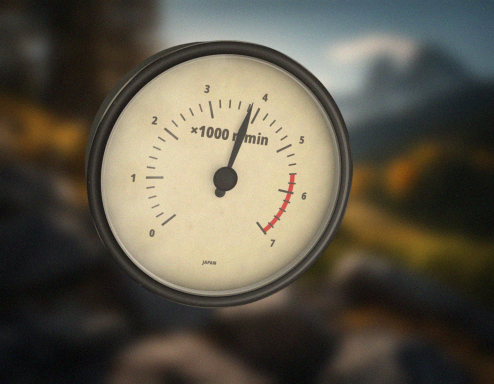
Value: 3800 rpm
